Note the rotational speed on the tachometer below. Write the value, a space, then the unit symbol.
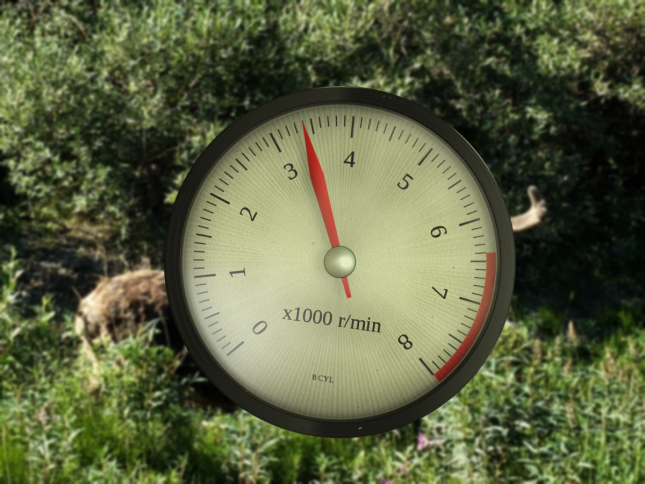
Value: 3400 rpm
